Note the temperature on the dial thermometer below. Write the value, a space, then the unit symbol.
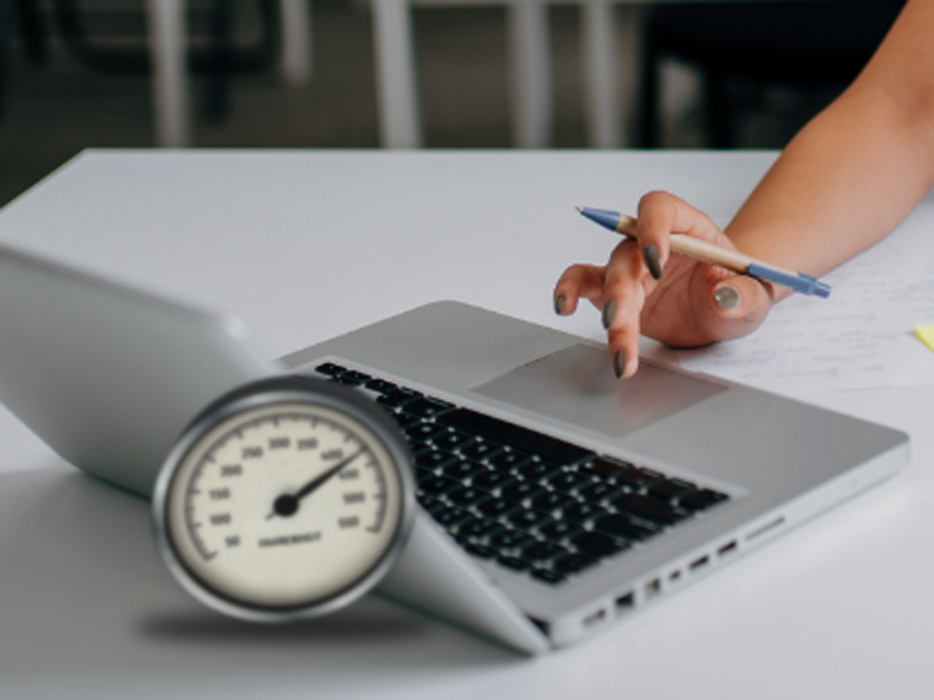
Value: 425 °F
